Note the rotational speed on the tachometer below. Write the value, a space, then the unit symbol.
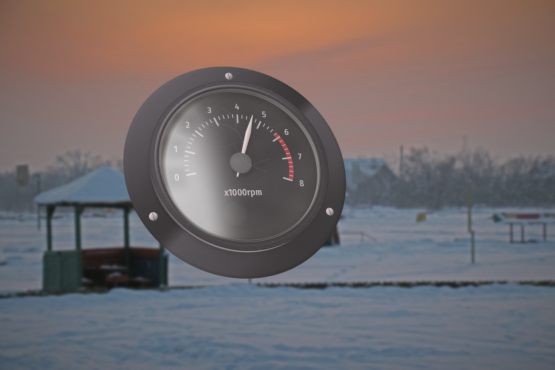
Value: 4600 rpm
